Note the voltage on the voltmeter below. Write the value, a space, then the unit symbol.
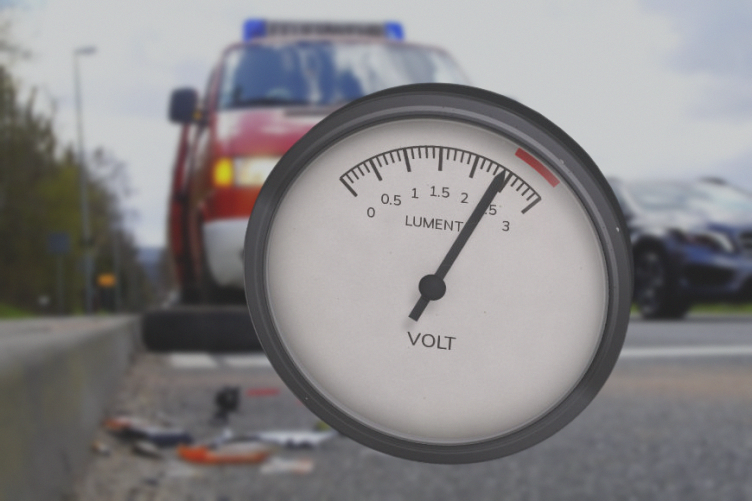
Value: 2.4 V
